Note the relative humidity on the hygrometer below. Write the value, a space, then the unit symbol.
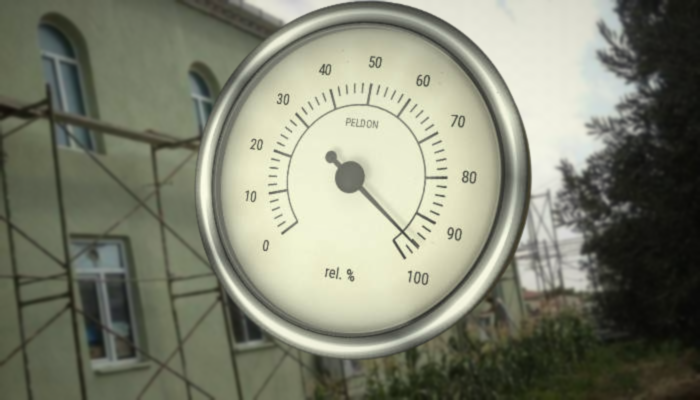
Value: 96 %
